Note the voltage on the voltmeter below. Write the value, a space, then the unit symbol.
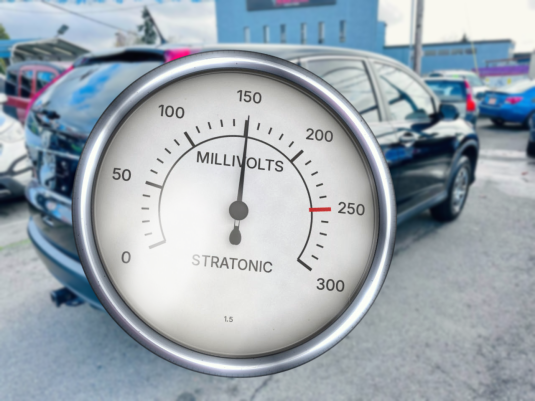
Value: 150 mV
